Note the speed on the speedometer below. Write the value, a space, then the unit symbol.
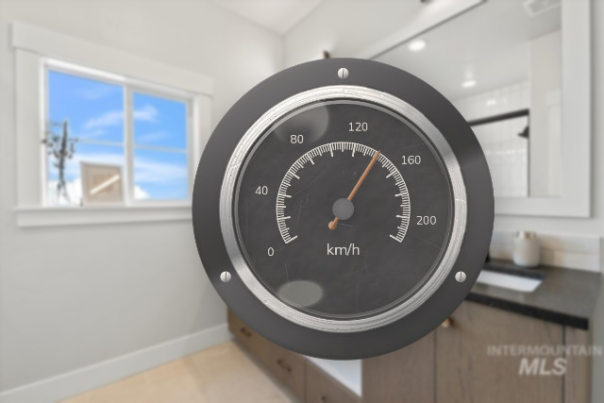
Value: 140 km/h
